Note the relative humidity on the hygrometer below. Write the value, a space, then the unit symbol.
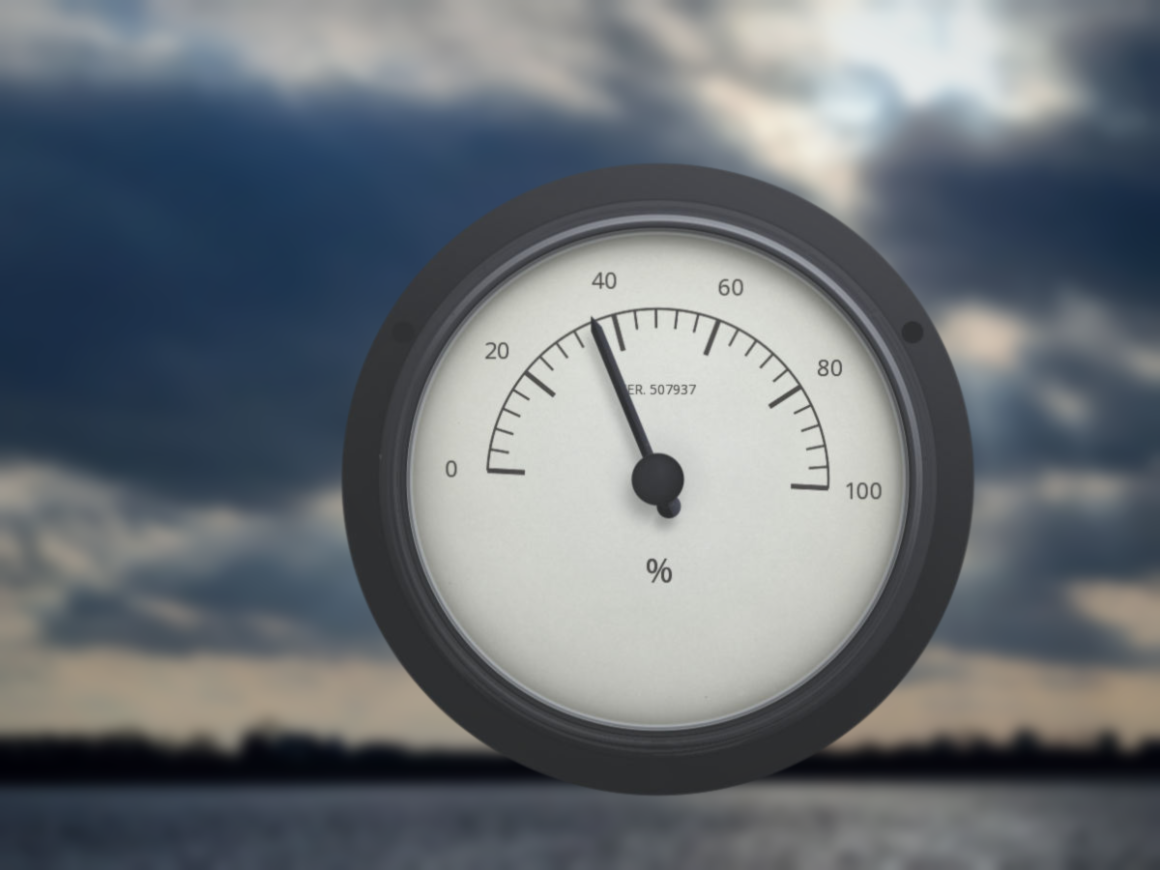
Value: 36 %
